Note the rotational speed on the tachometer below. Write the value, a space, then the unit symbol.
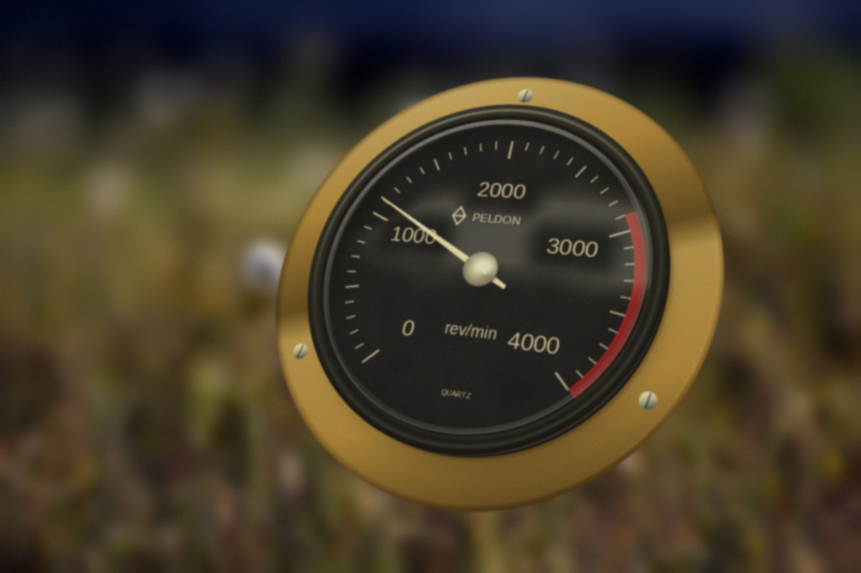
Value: 1100 rpm
